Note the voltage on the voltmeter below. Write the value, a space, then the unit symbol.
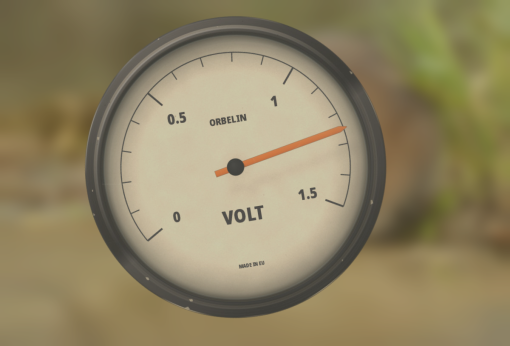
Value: 1.25 V
